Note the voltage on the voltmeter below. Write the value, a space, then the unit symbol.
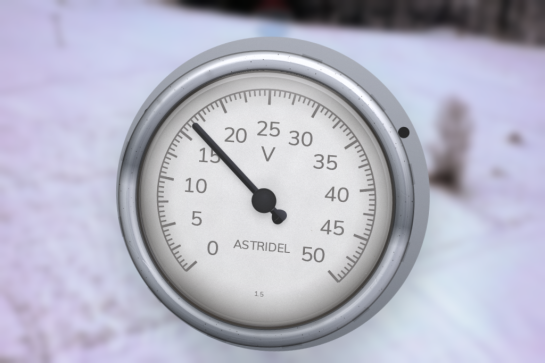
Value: 16.5 V
